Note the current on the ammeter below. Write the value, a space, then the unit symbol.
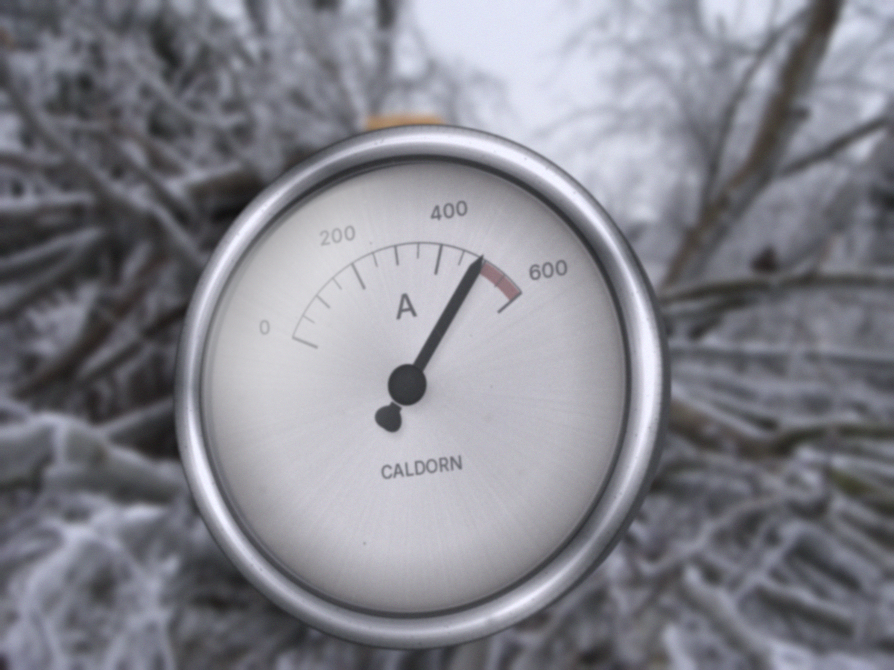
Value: 500 A
